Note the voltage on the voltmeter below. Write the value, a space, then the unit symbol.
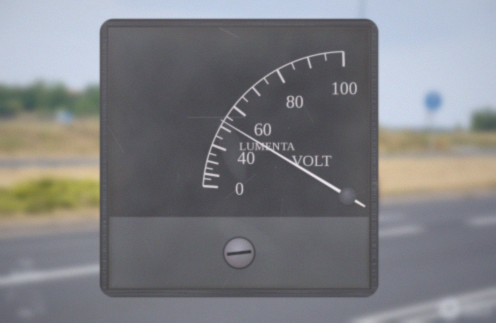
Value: 52.5 V
